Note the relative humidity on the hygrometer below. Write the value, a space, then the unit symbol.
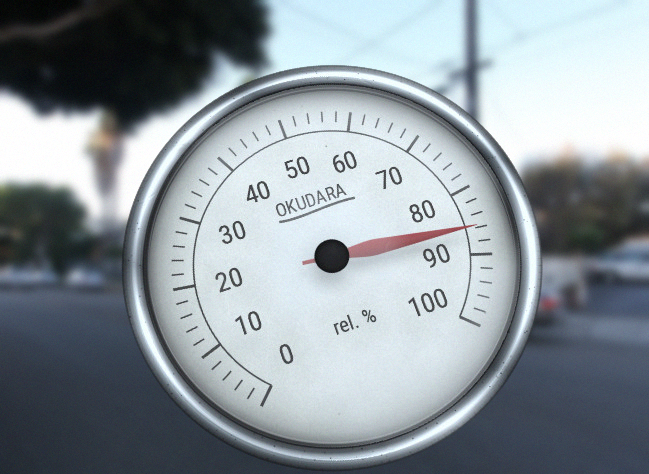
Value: 86 %
